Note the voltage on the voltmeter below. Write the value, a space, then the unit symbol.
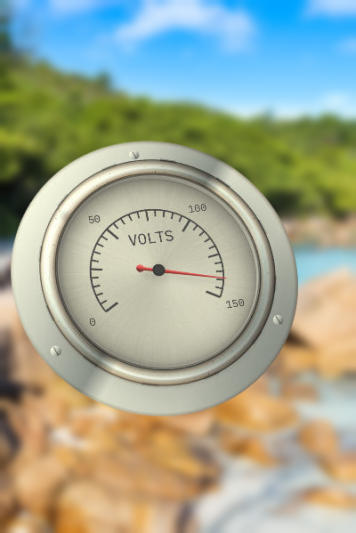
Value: 140 V
